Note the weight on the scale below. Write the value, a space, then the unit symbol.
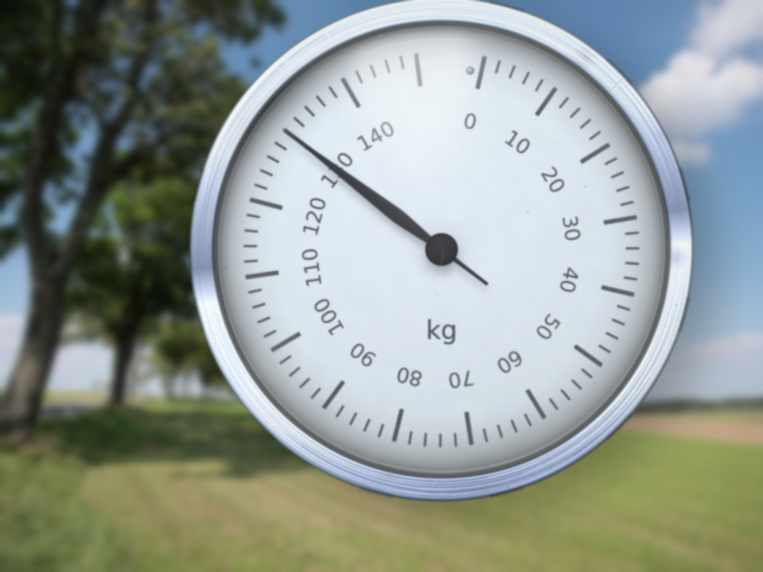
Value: 130 kg
